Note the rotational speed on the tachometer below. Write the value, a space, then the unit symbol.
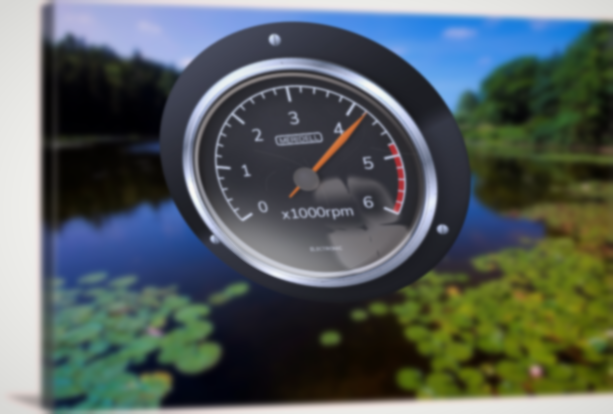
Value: 4200 rpm
